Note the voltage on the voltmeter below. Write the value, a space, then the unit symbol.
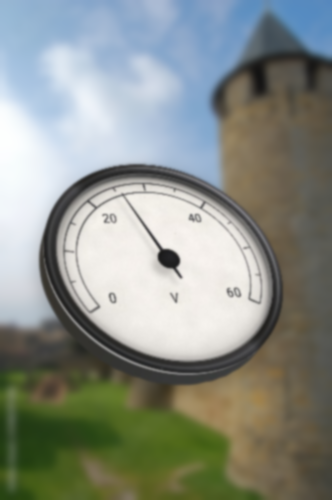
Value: 25 V
